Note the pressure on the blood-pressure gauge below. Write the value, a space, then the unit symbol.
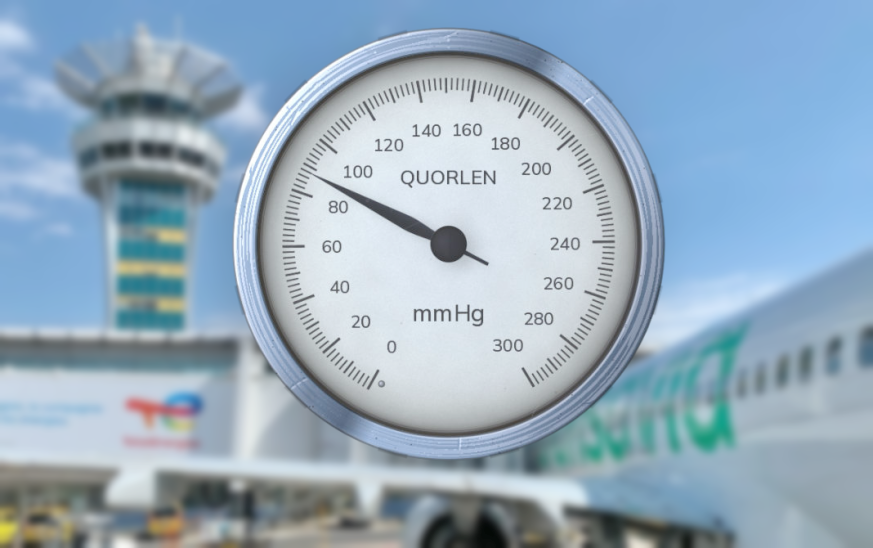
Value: 88 mmHg
